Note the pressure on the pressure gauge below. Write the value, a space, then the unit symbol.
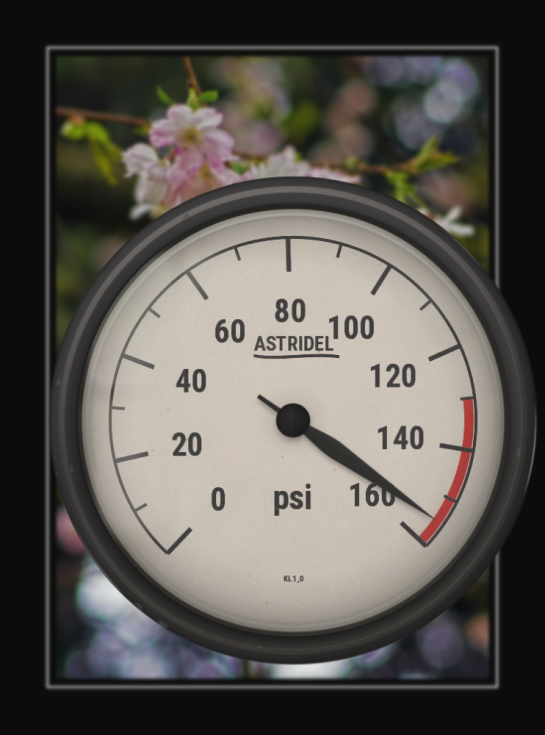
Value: 155 psi
